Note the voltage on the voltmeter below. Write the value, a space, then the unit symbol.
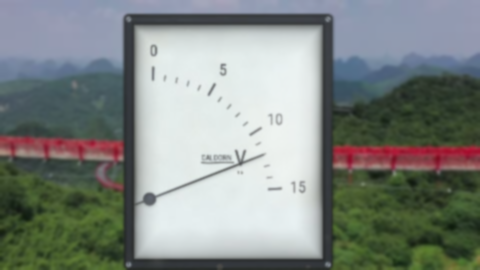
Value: 12 V
